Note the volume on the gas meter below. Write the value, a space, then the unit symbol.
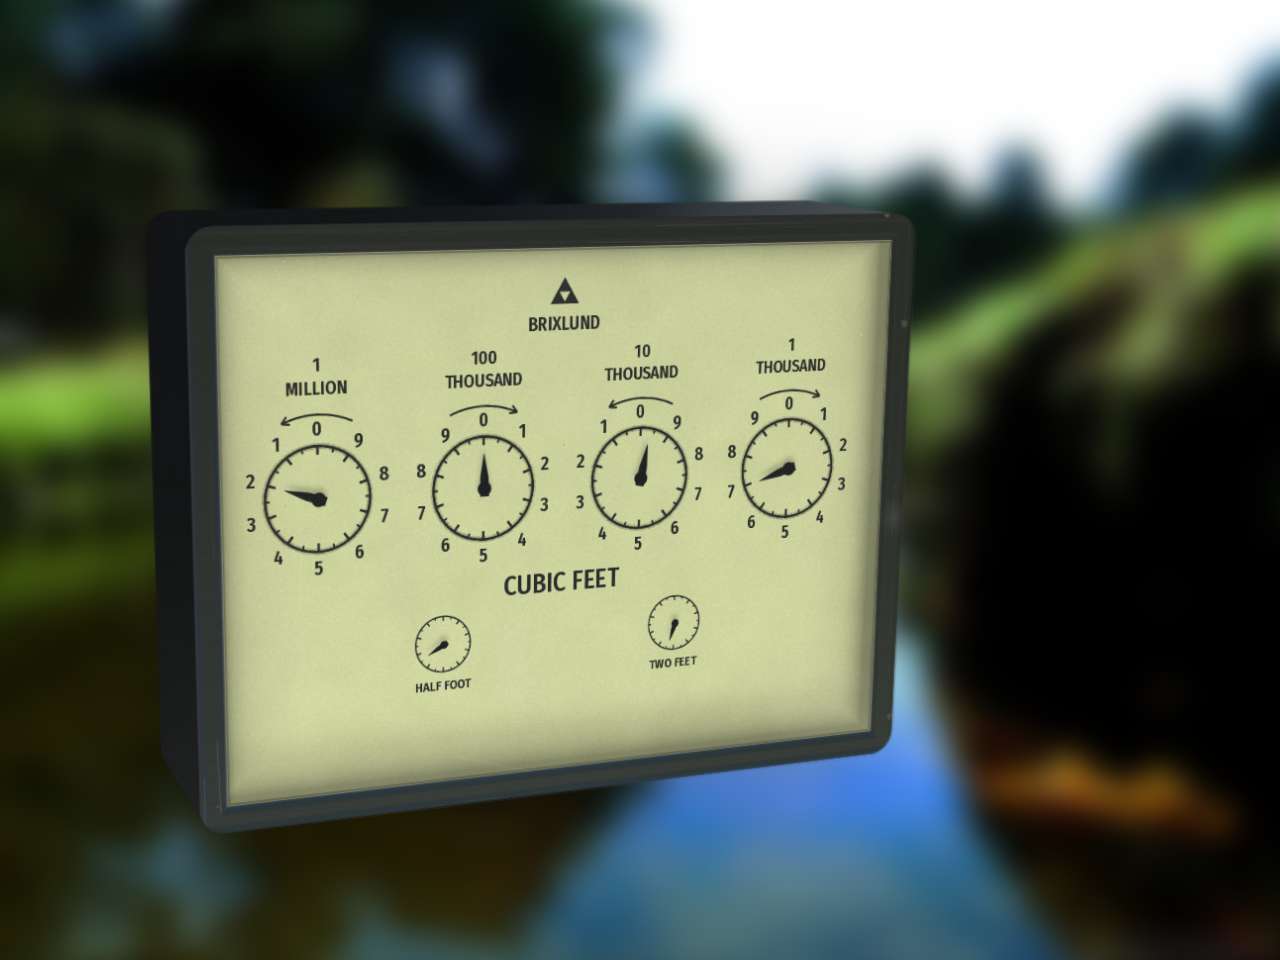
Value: 199700 ft³
